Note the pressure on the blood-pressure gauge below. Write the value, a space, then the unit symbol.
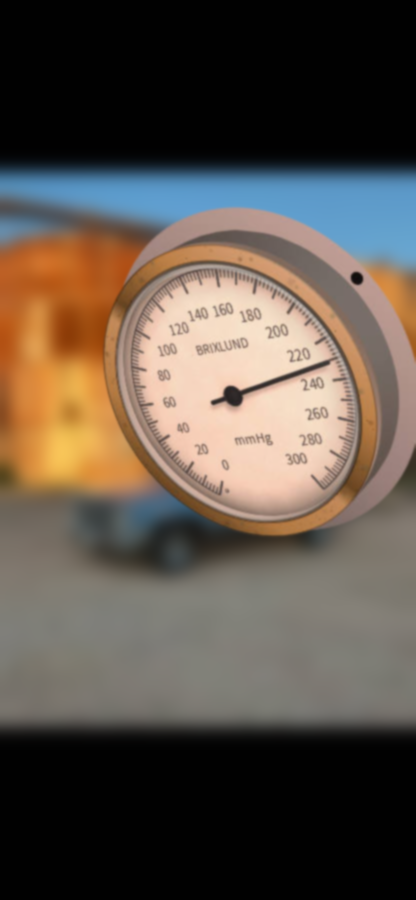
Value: 230 mmHg
